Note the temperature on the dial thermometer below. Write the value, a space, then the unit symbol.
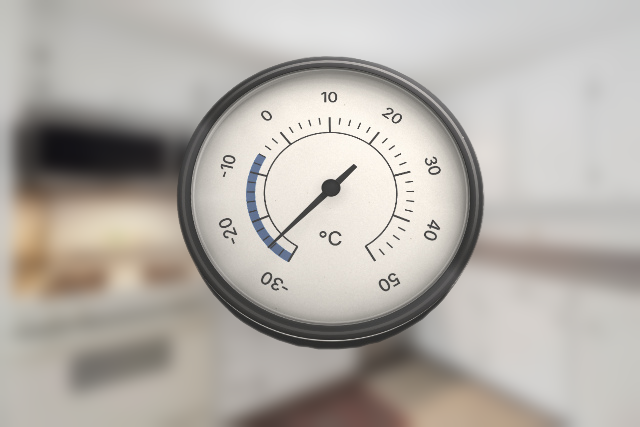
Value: -26 °C
